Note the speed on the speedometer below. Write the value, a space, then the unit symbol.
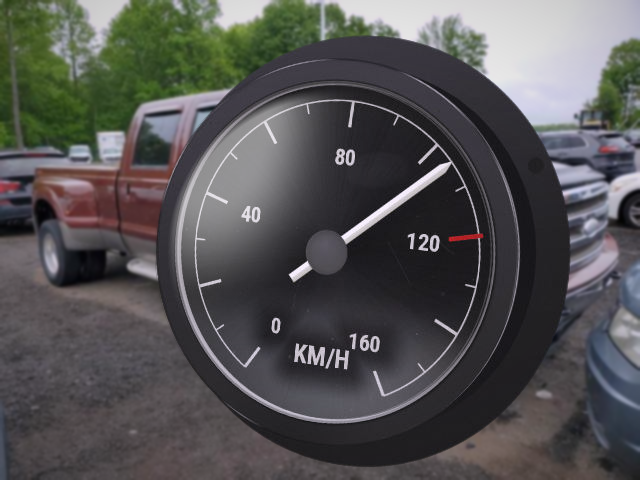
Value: 105 km/h
